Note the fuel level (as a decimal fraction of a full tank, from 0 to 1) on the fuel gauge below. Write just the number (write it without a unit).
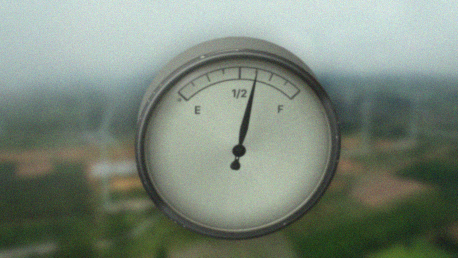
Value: 0.625
